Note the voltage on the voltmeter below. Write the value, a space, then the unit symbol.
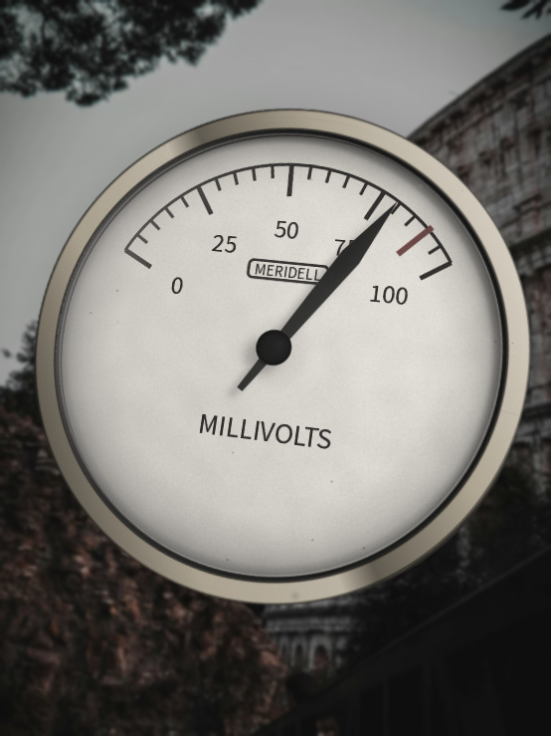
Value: 80 mV
